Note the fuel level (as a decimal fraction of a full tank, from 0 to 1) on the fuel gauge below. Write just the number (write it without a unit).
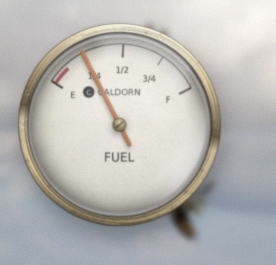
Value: 0.25
